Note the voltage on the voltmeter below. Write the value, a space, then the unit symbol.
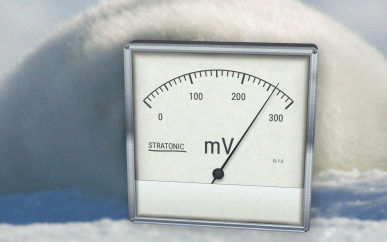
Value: 260 mV
